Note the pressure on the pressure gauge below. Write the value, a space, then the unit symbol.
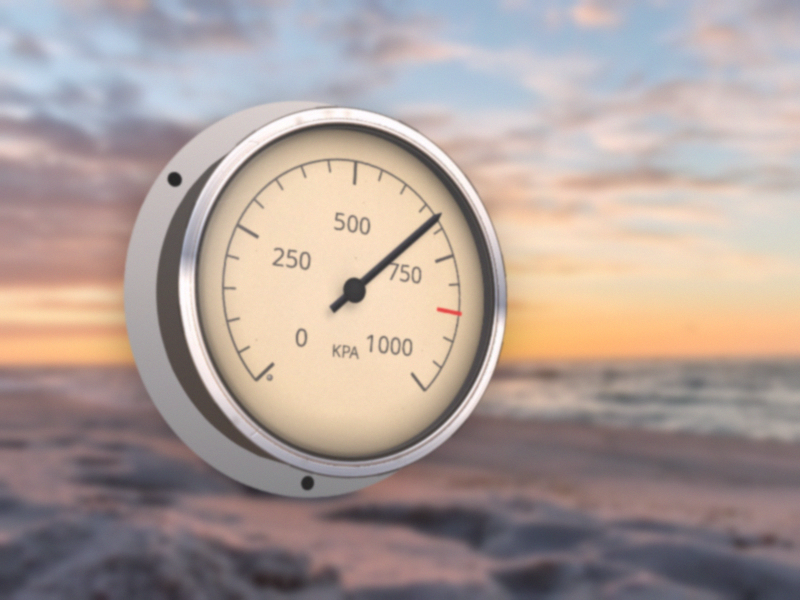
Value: 675 kPa
